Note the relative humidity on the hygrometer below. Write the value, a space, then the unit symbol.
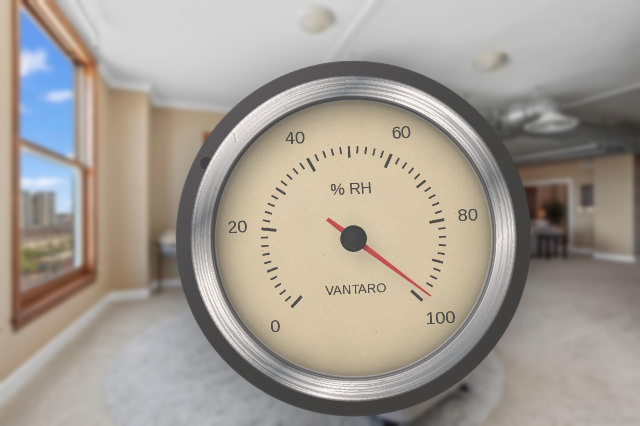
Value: 98 %
